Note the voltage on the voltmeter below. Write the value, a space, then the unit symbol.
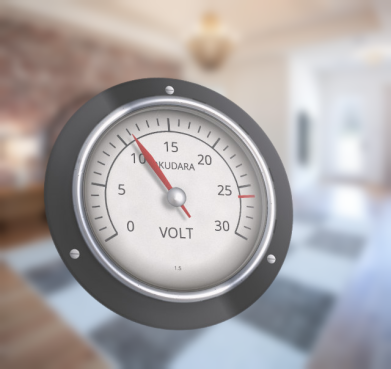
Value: 11 V
